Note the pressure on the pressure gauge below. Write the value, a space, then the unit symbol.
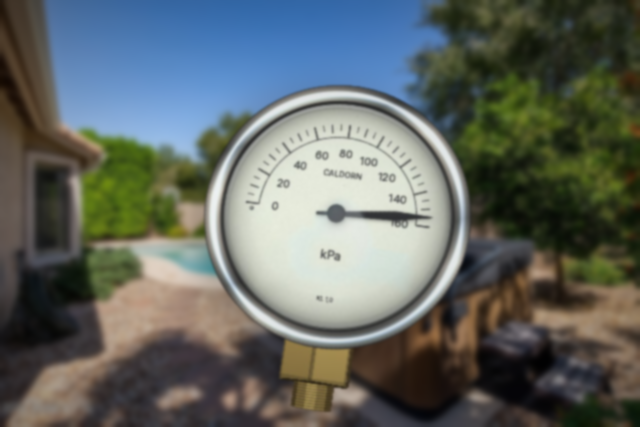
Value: 155 kPa
